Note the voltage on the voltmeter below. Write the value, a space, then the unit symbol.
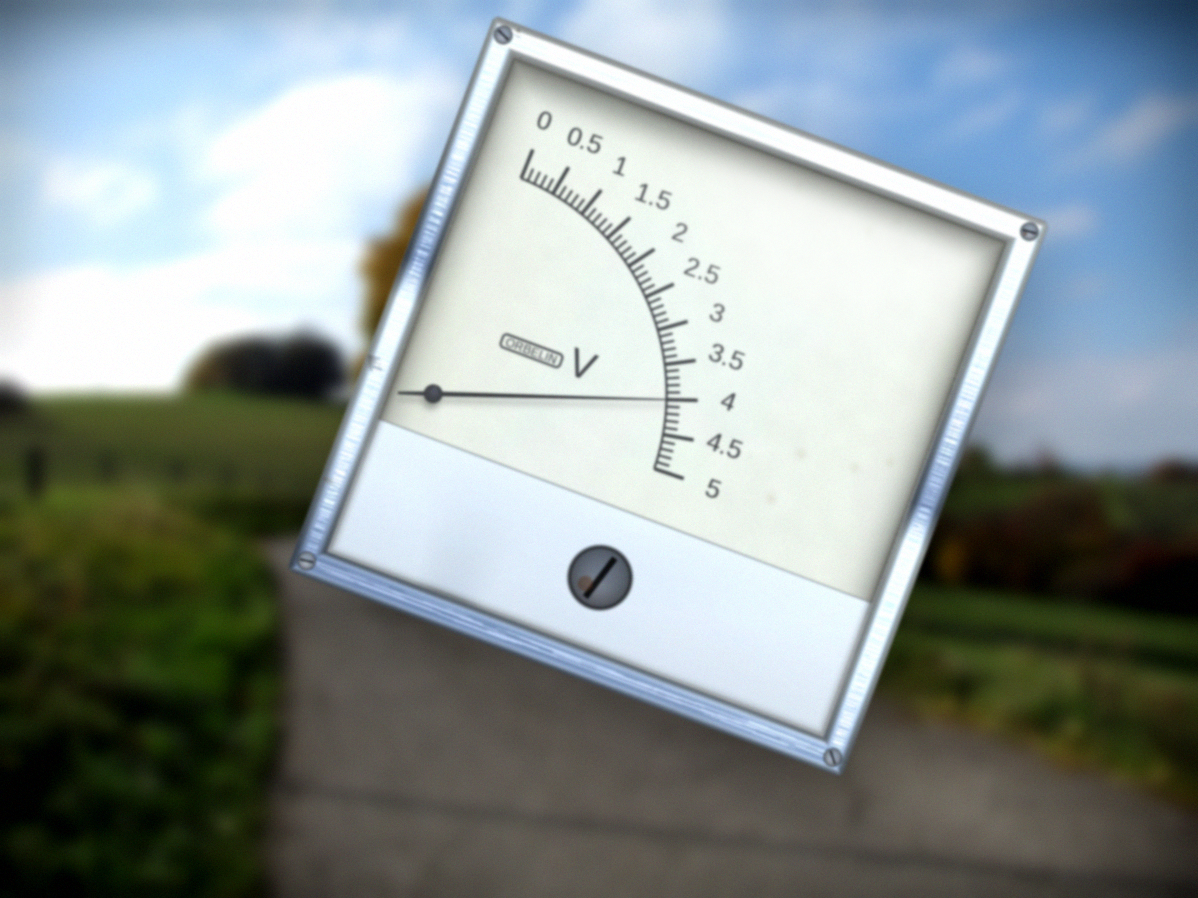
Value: 4 V
